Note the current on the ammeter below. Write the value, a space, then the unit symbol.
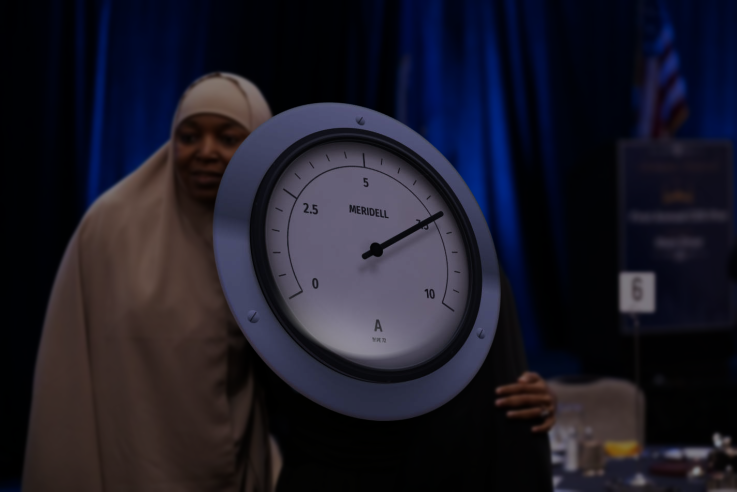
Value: 7.5 A
